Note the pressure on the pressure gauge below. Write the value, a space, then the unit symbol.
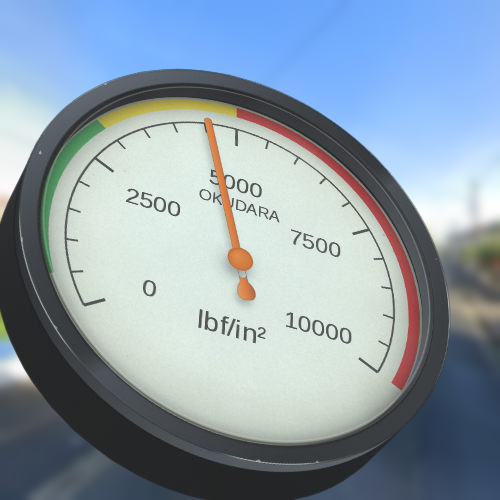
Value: 4500 psi
